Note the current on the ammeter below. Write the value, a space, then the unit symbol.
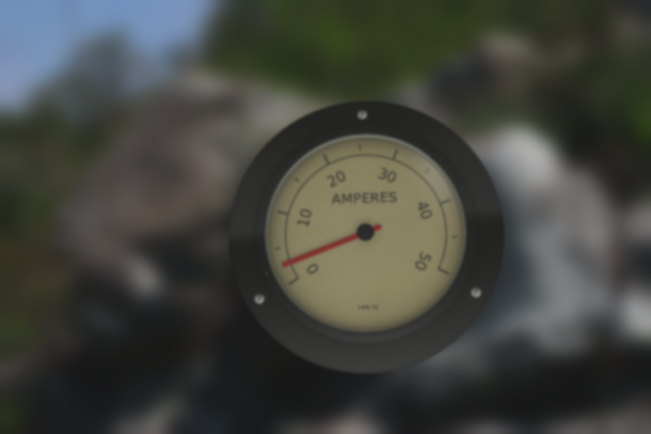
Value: 2.5 A
